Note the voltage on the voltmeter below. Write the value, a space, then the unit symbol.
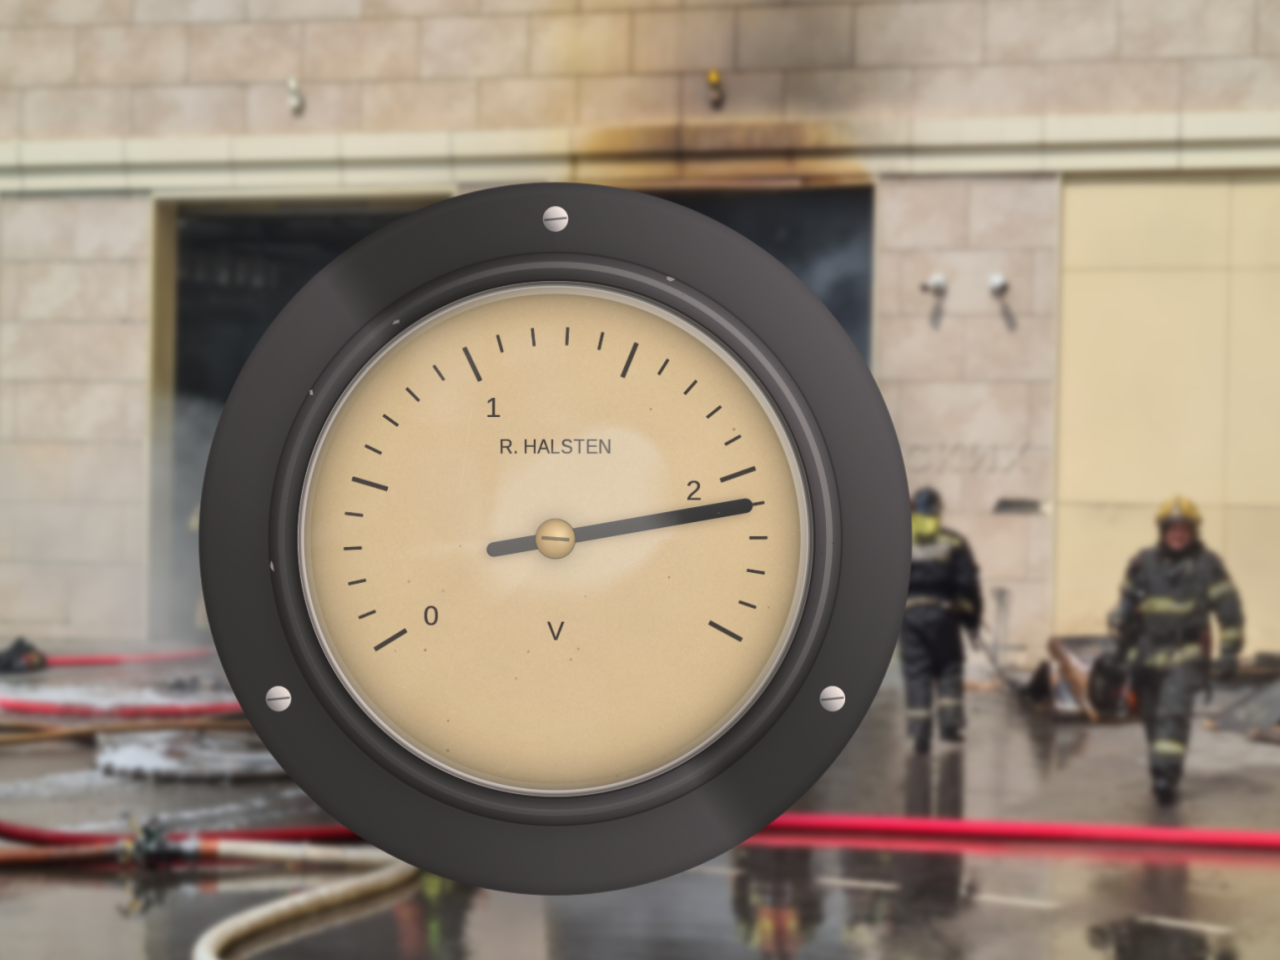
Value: 2.1 V
